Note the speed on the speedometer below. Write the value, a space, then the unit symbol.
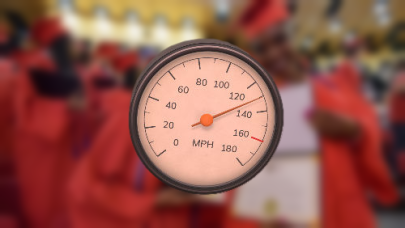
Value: 130 mph
